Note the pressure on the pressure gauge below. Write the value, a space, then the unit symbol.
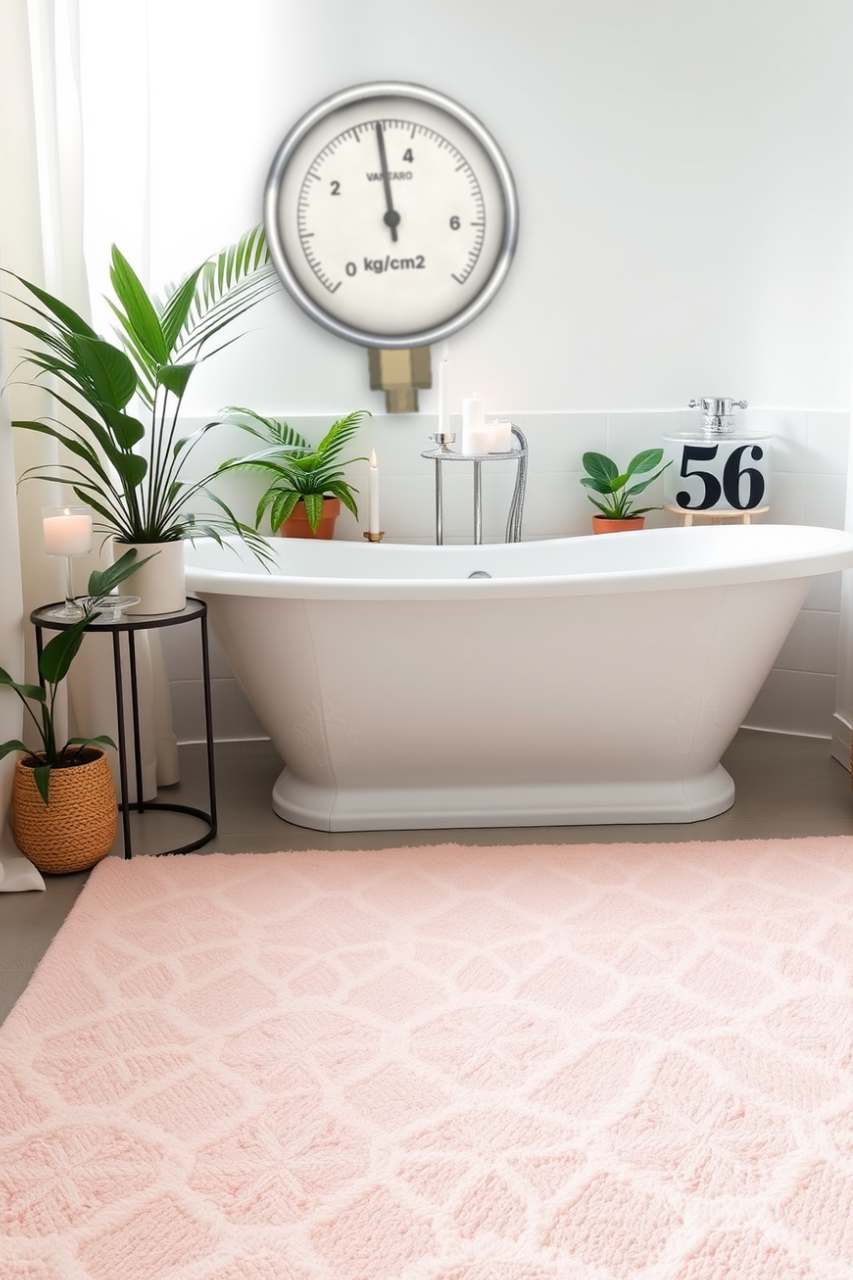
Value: 3.4 kg/cm²
